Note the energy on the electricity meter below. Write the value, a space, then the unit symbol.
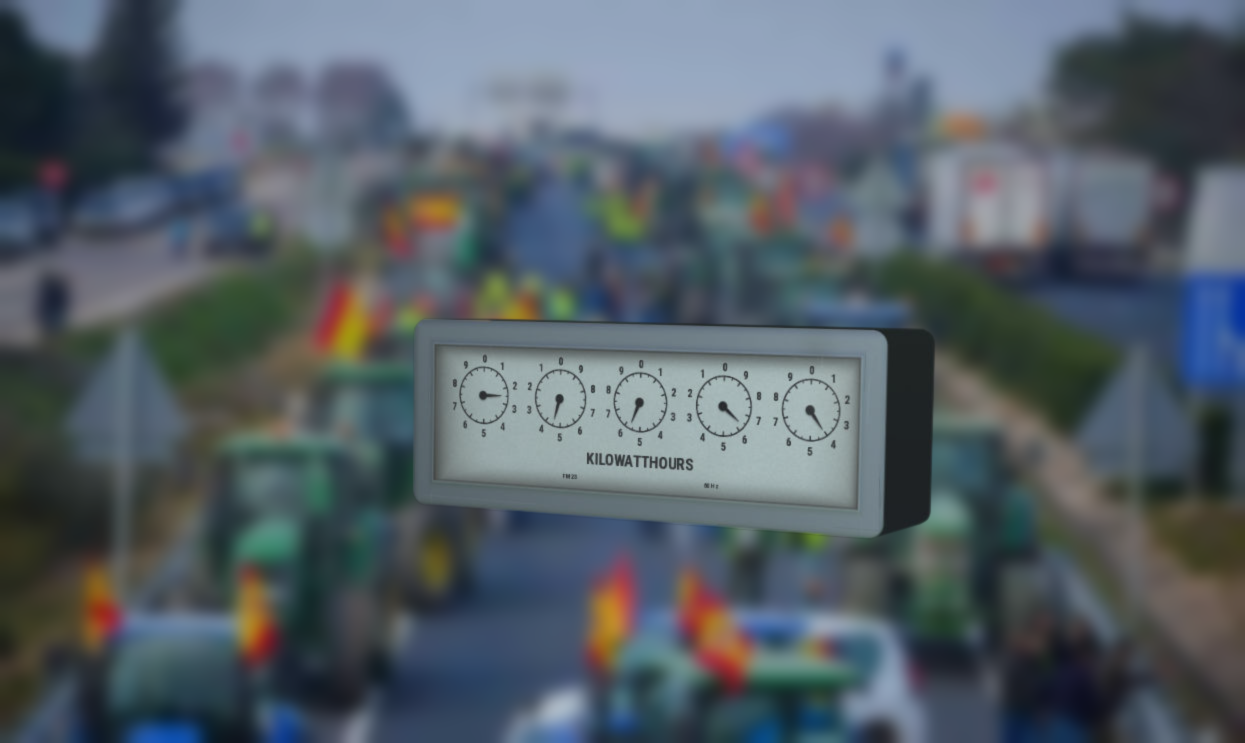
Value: 24564 kWh
